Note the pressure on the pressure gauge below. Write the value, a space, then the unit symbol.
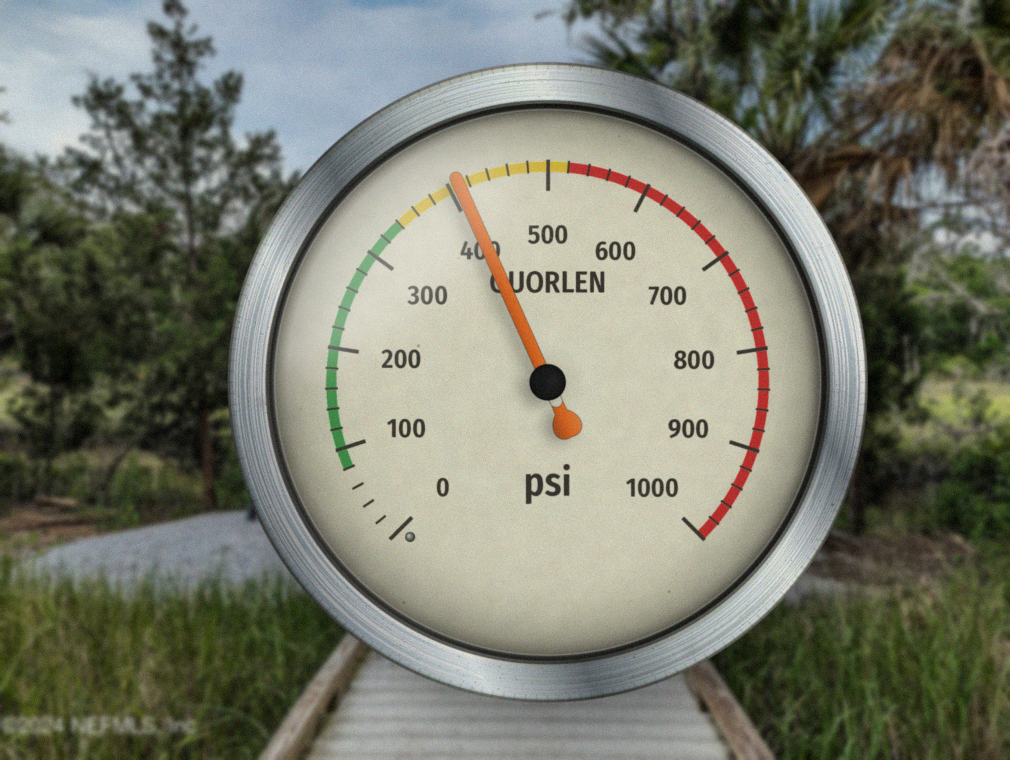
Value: 410 psi
